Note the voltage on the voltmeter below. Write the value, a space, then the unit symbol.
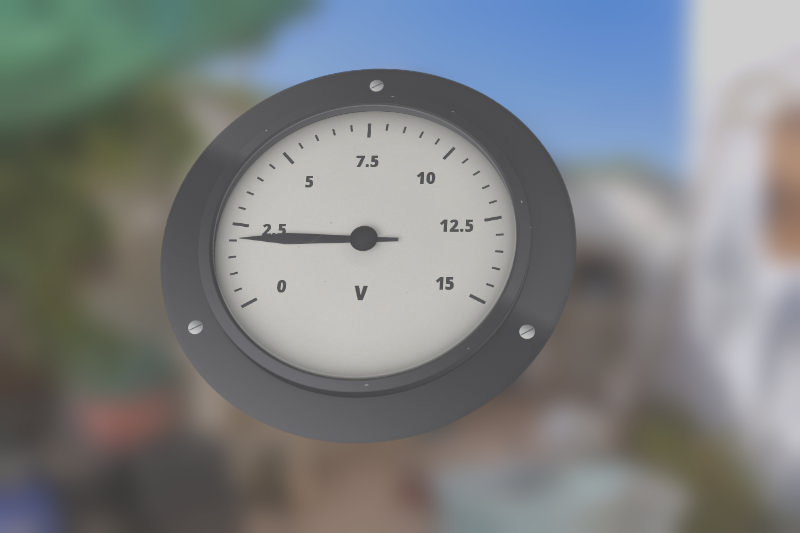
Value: 2 V
